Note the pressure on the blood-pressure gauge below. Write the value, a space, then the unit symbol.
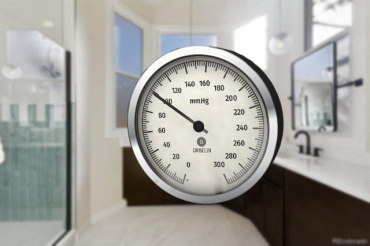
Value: 100 mmHg
